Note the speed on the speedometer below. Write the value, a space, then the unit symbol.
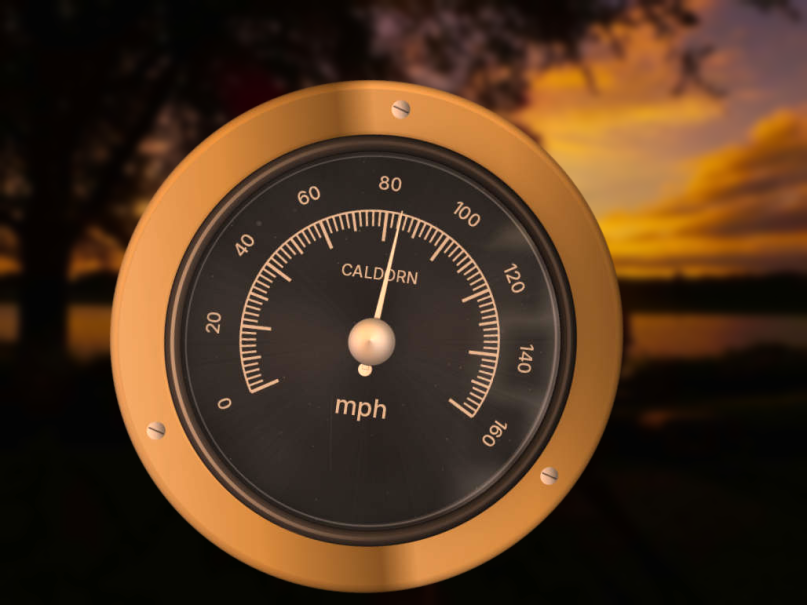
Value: 84 mph
